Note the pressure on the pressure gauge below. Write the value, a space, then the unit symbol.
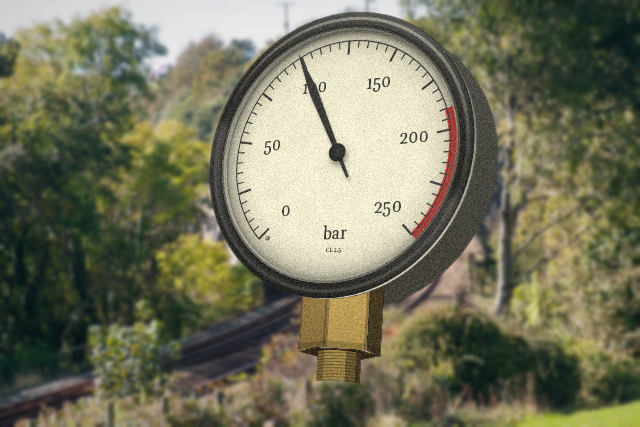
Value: 100 bar
